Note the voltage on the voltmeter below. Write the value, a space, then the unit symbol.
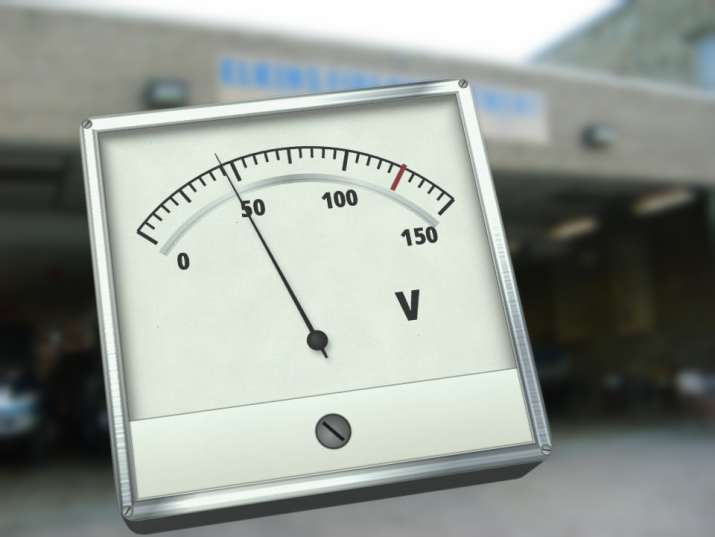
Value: 45 V
